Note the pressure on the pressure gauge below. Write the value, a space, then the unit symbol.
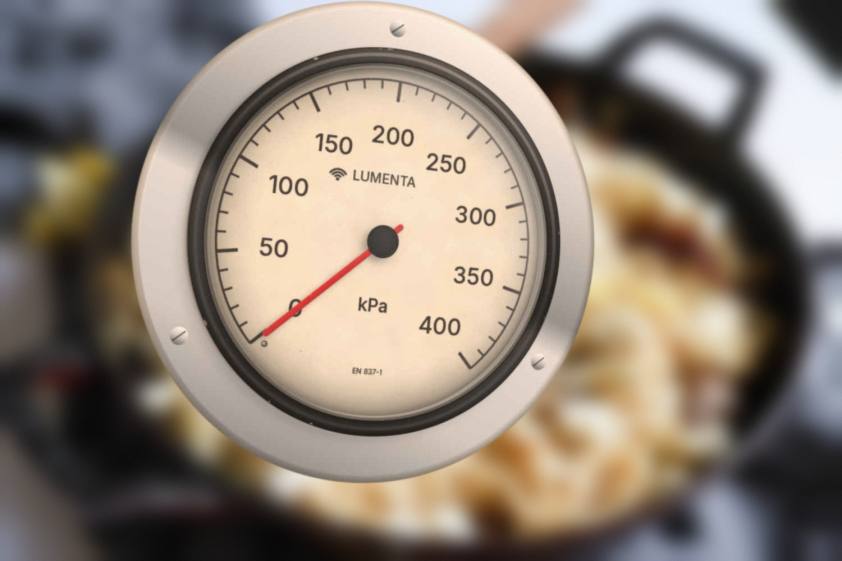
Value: 0 kPa
